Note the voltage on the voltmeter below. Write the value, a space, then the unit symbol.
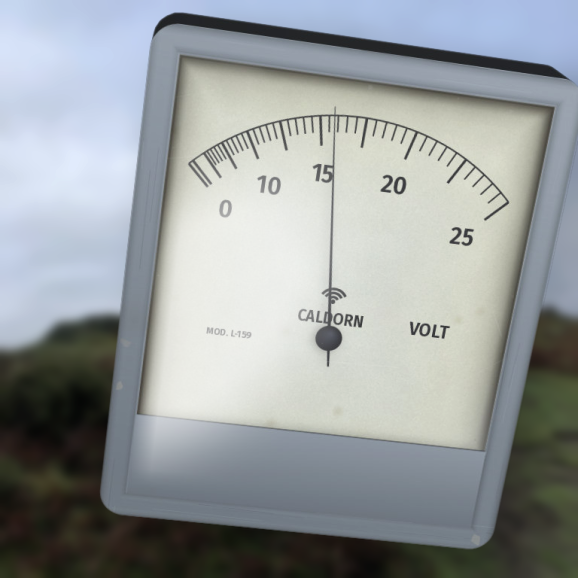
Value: 15.75 V
